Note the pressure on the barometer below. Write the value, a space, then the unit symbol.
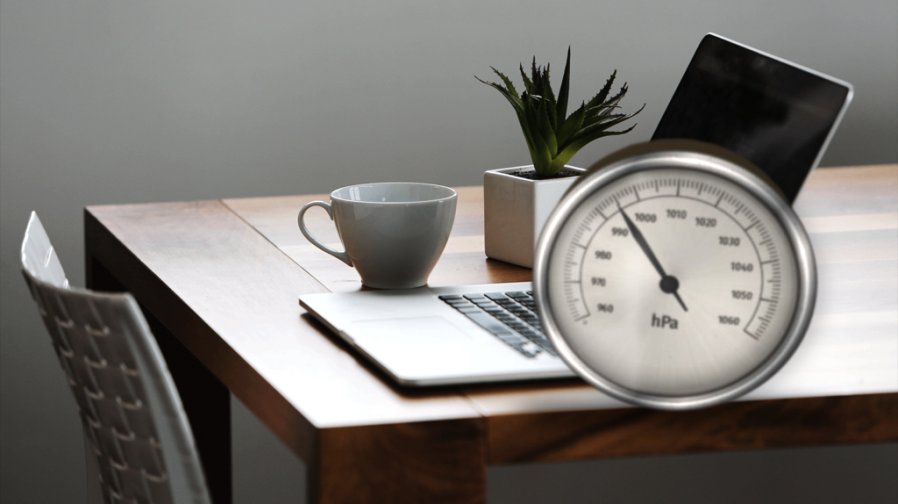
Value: 995 hPa
